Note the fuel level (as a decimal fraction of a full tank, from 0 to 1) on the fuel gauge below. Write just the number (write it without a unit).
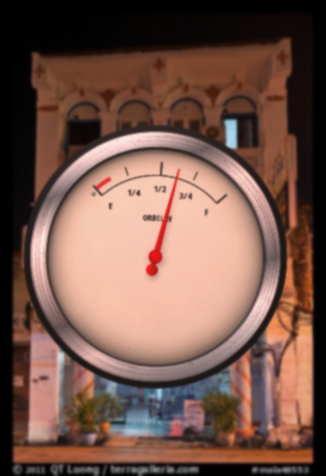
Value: 0.625
